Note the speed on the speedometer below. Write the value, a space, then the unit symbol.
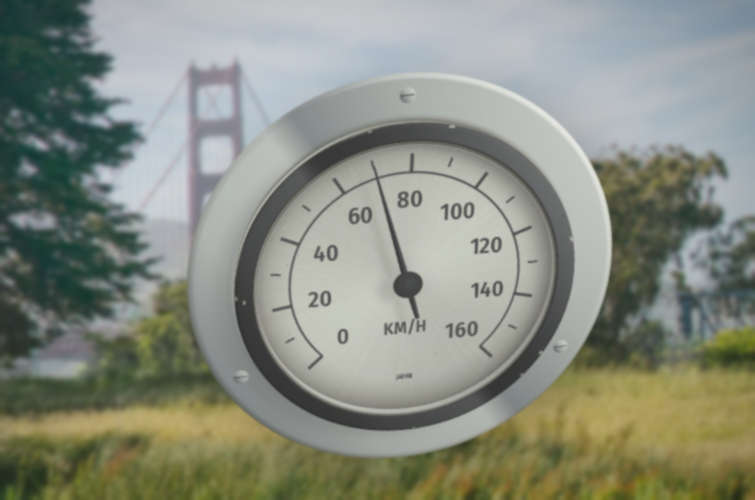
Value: 70 km/h
